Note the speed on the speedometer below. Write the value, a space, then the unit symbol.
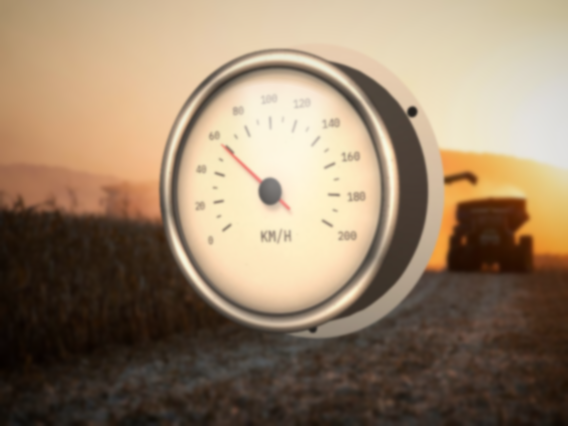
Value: 60 km/h
